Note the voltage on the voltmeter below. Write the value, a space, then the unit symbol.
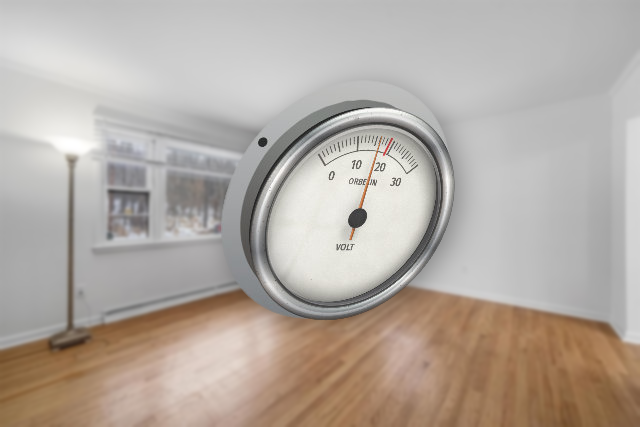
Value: 15 V
